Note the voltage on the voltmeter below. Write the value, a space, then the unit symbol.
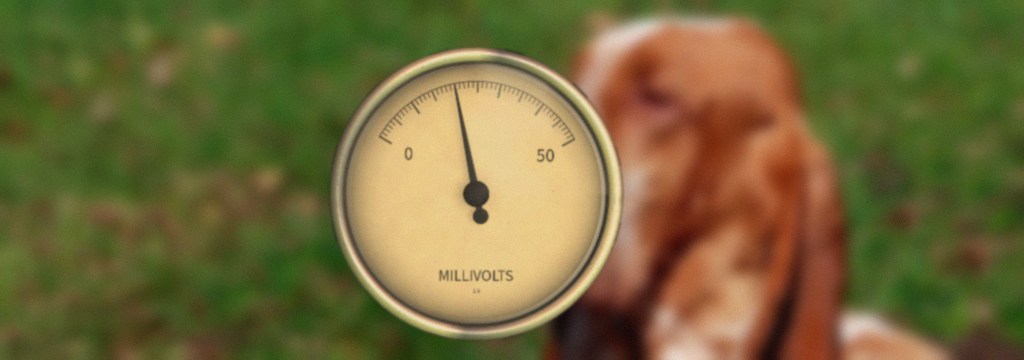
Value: 20 mV
